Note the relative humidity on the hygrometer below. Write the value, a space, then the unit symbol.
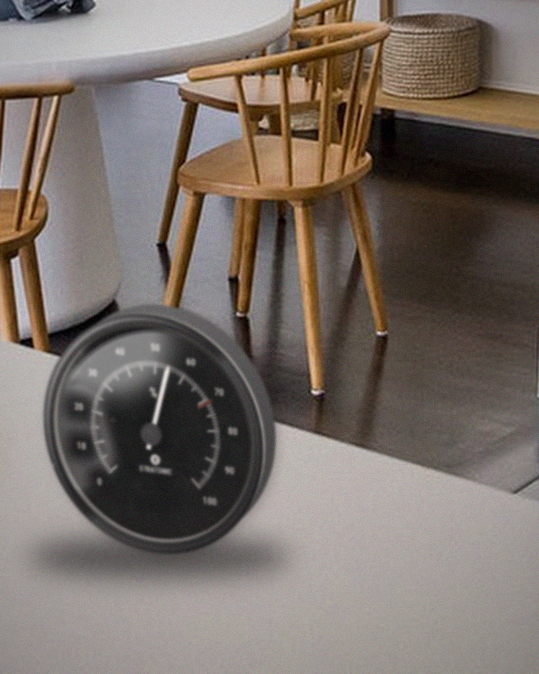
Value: 55 %
